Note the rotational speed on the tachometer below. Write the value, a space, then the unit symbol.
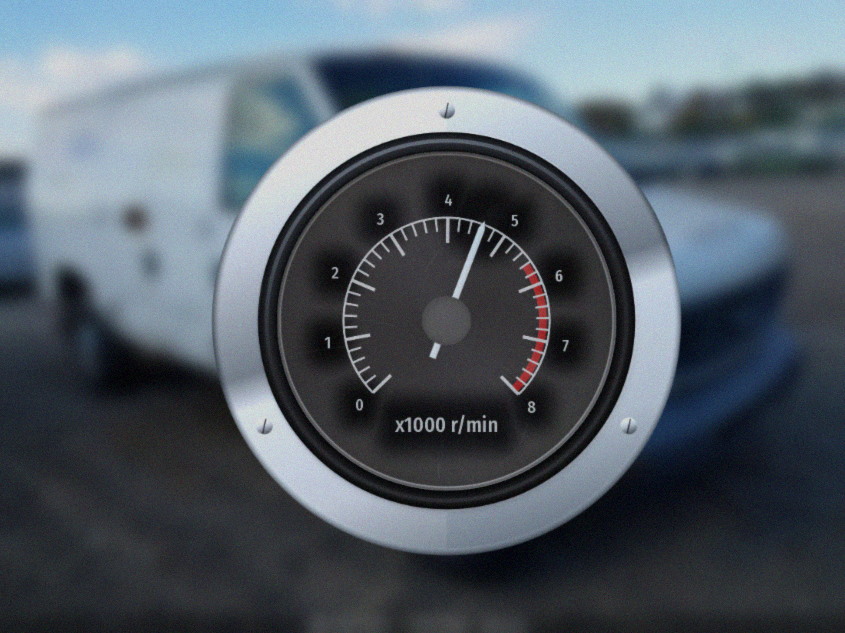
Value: 4600 rpm
